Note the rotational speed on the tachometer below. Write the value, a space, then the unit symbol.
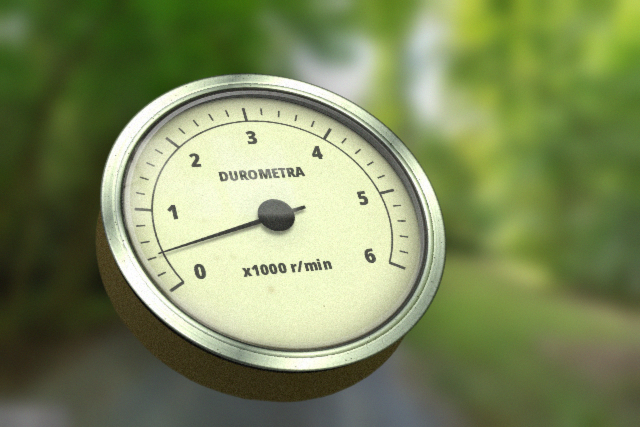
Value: 400 rpm
